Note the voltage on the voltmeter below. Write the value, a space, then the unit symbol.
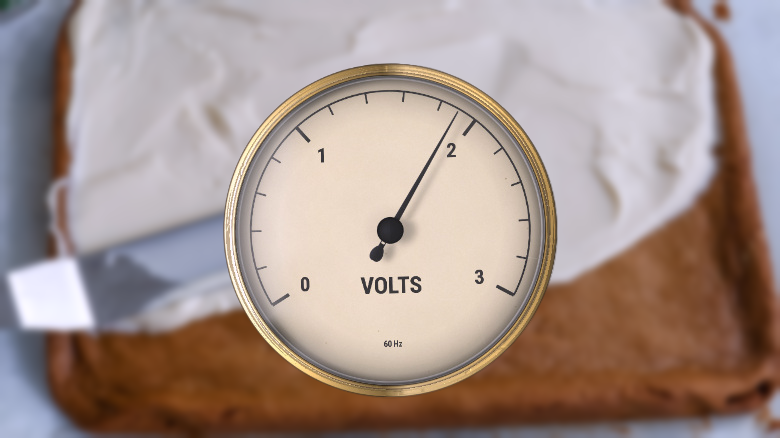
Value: 1.9 V
